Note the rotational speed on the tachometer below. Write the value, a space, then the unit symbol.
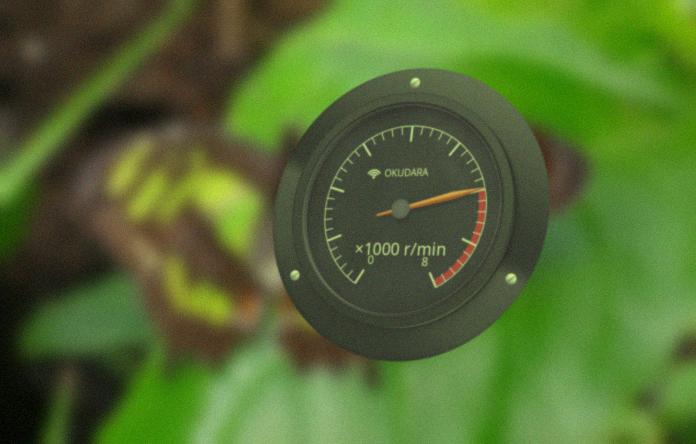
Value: 6000 rpm
